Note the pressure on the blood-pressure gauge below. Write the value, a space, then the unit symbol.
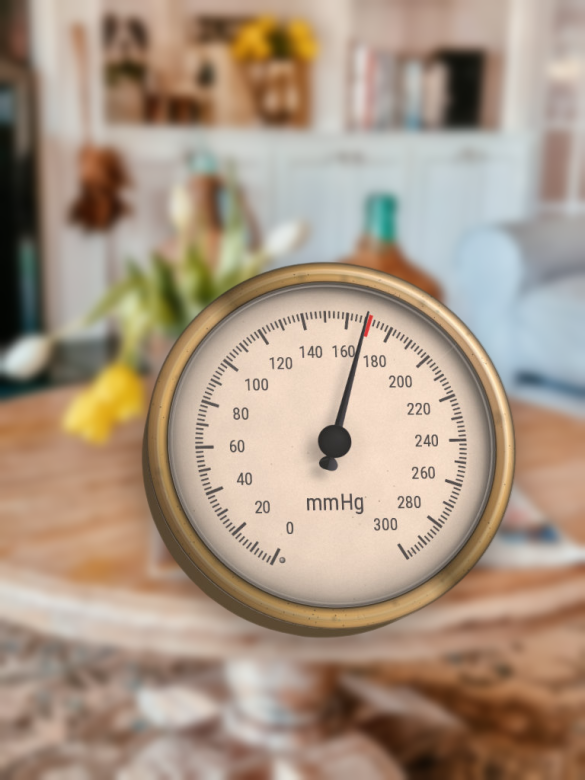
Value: 168 mmHg
